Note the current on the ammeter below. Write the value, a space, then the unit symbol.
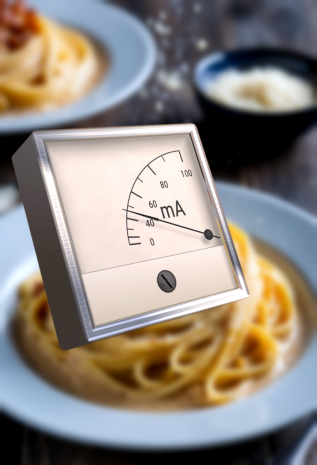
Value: 45 mA
